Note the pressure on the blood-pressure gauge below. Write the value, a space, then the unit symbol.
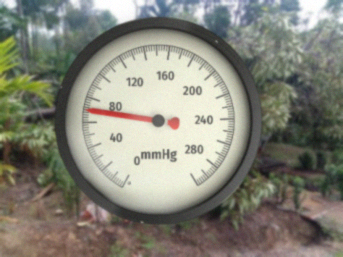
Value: 70 mmHg
